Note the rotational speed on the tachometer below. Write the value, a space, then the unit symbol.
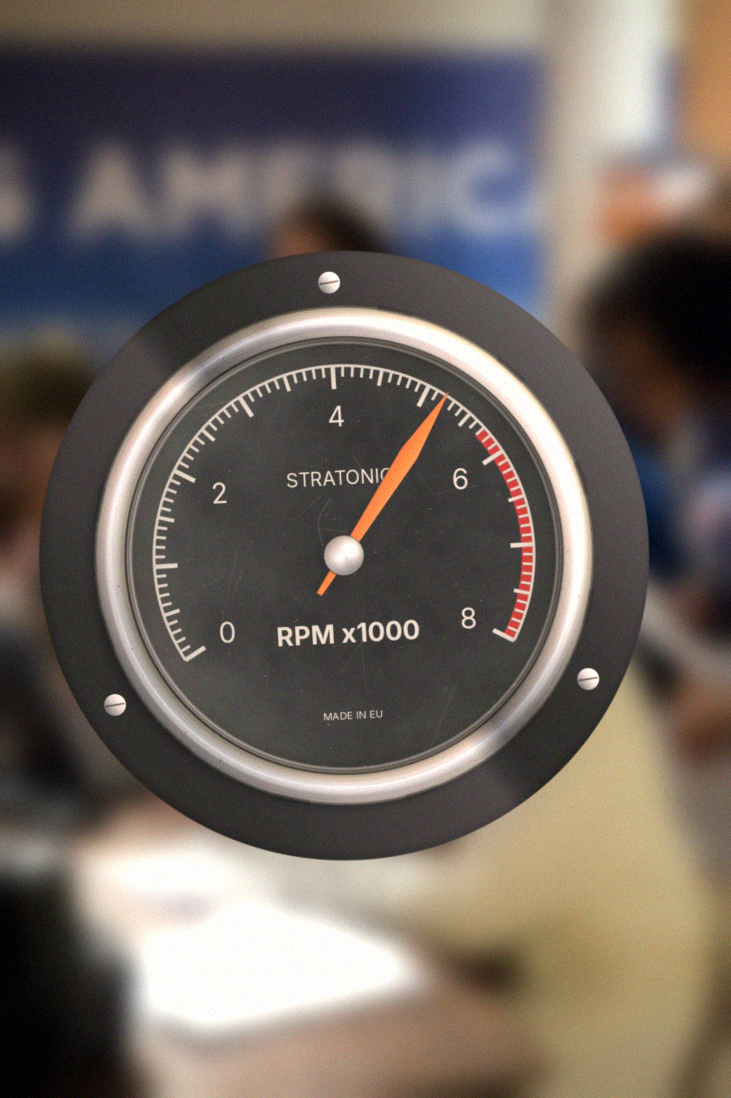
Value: 5200 rpm
